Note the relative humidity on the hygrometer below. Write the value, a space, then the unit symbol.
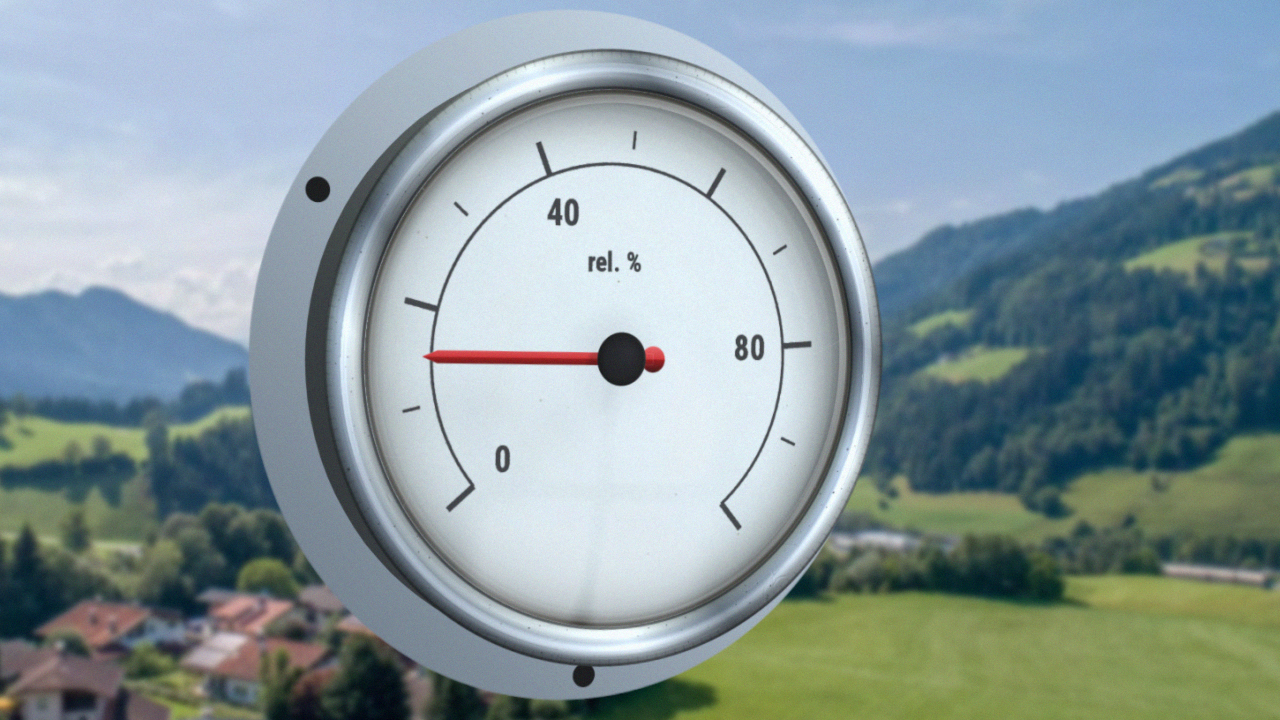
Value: 15 %
